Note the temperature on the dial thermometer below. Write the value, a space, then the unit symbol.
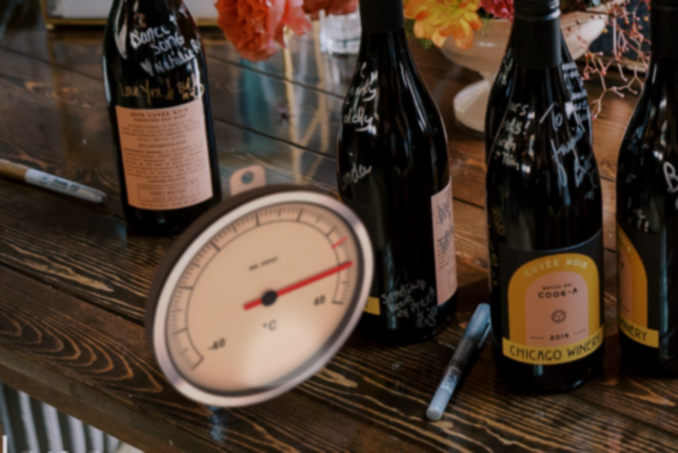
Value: 30 °C
